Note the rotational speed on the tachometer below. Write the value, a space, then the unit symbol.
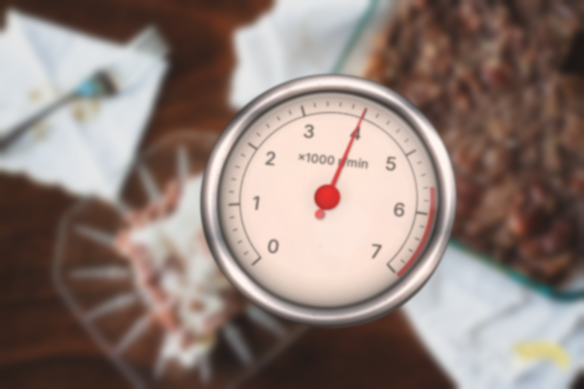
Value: 4000 rpm
